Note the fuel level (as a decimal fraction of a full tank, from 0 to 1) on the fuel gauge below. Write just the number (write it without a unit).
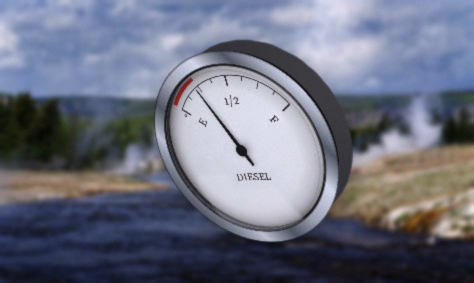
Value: 0.25
